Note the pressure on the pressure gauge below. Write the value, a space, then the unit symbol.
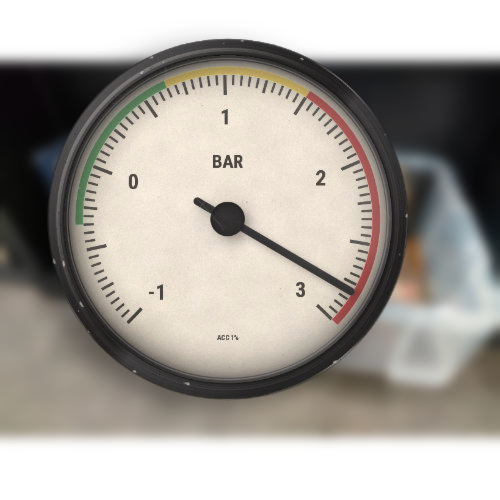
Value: 2.8 bar
